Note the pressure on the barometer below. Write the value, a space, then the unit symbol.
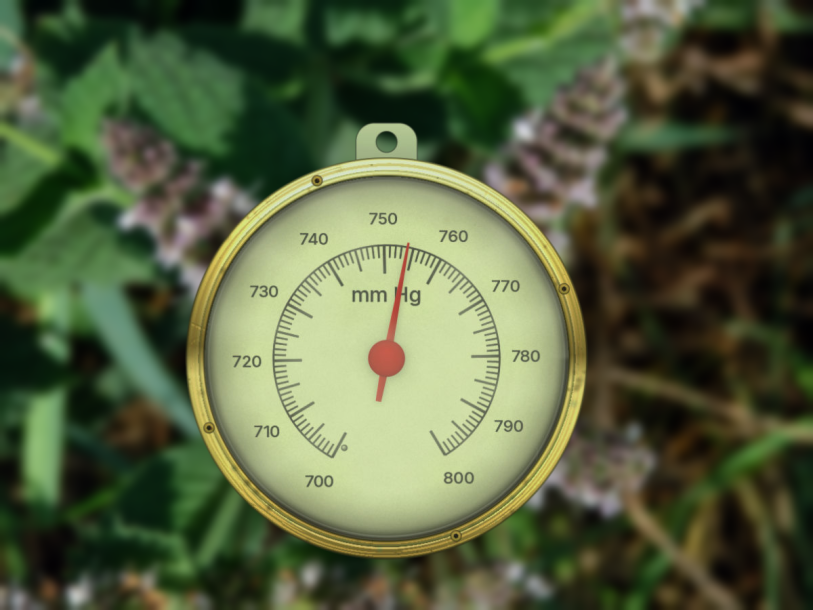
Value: 754 mmHg
